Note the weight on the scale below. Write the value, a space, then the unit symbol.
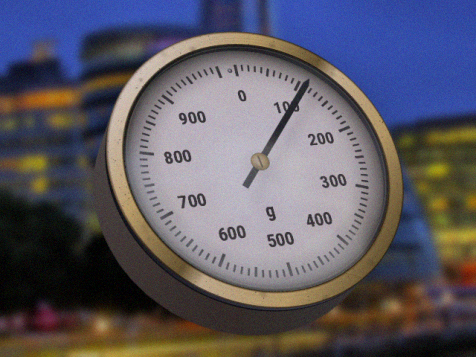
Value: 110 g
